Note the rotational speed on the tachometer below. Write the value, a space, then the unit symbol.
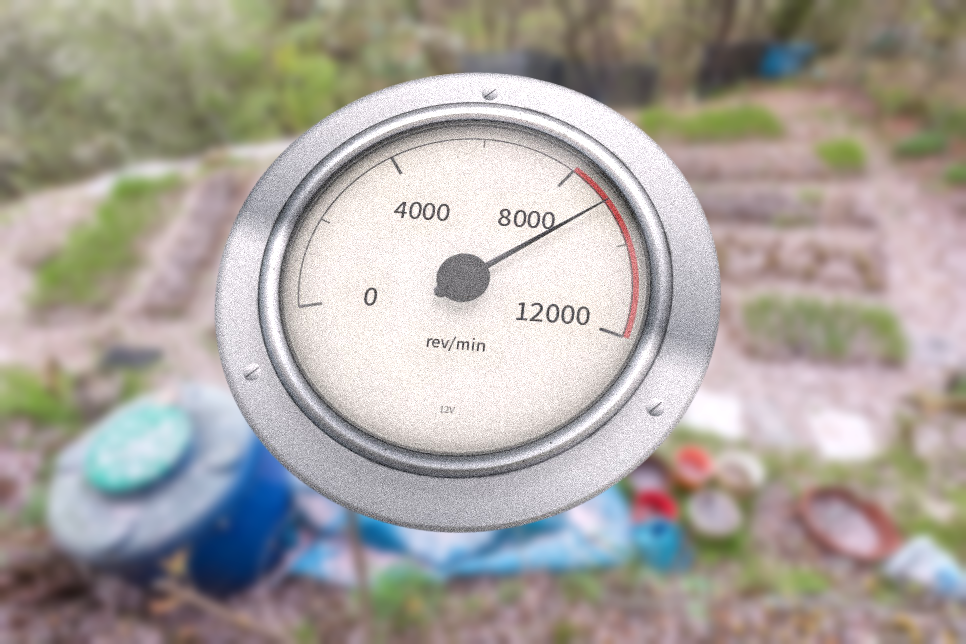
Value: 9000 rpm
